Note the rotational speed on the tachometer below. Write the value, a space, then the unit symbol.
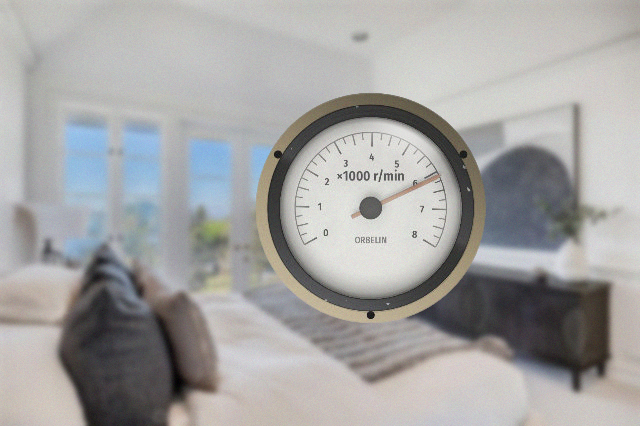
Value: 6125 rpm
